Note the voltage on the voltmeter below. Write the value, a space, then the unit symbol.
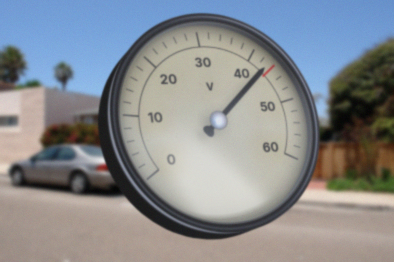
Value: 43 V
